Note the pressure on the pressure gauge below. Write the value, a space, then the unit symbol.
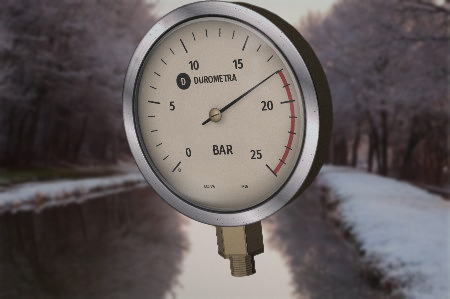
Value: 18 bar
